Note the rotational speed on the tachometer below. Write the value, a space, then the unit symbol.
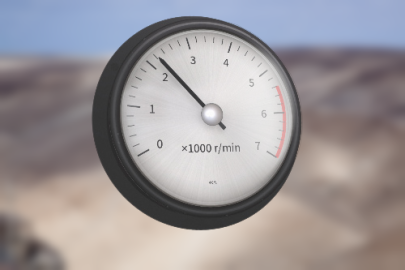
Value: 2200 rpm
